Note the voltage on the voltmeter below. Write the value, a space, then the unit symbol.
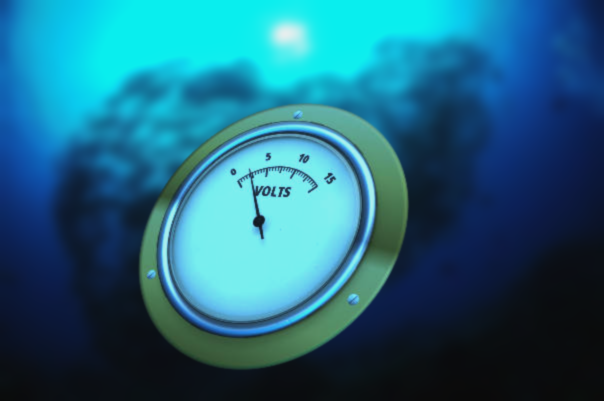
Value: 2.5 V
